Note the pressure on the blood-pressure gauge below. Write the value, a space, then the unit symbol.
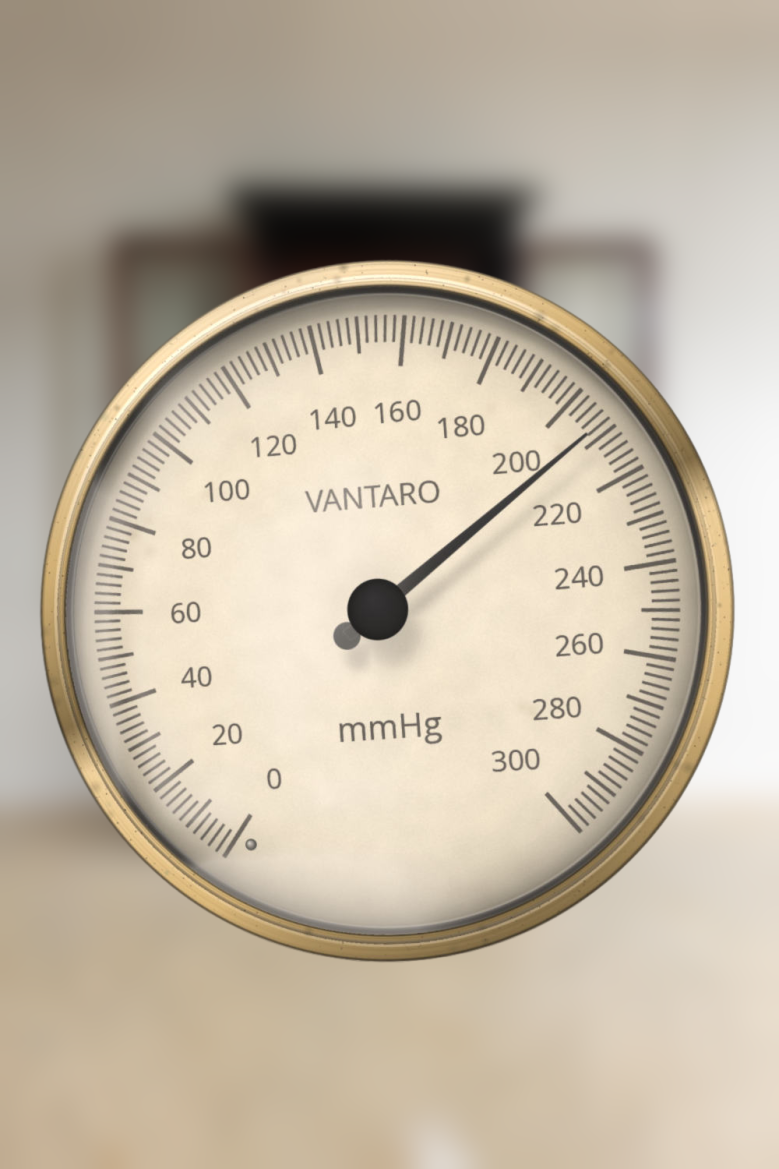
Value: 208 mmHg
